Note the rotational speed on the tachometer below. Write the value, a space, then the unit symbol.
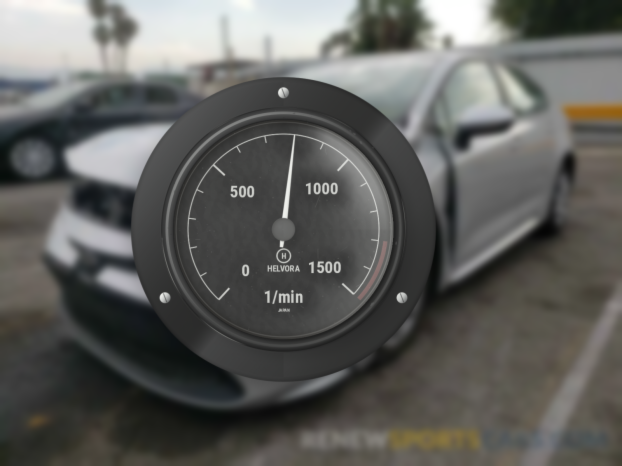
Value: 800 rpm
